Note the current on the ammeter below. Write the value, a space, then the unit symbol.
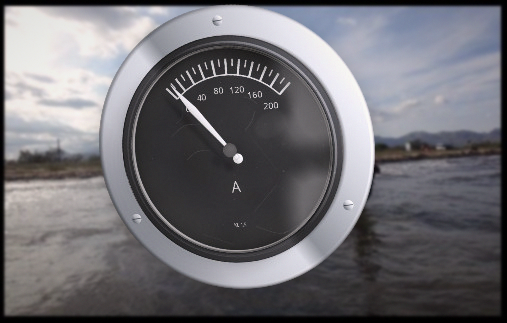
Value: 10 A
